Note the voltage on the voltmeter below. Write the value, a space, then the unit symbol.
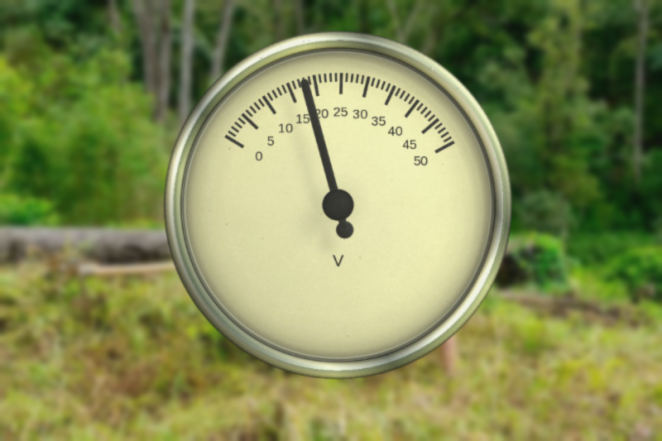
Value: 18 V
